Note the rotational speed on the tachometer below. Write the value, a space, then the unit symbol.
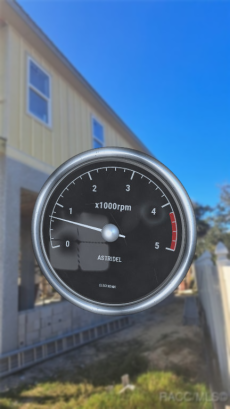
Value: 700 rpm
